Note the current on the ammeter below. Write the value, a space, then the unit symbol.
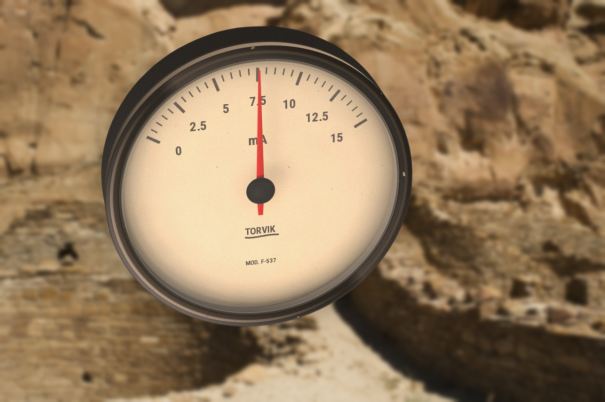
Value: 7.5 mA
